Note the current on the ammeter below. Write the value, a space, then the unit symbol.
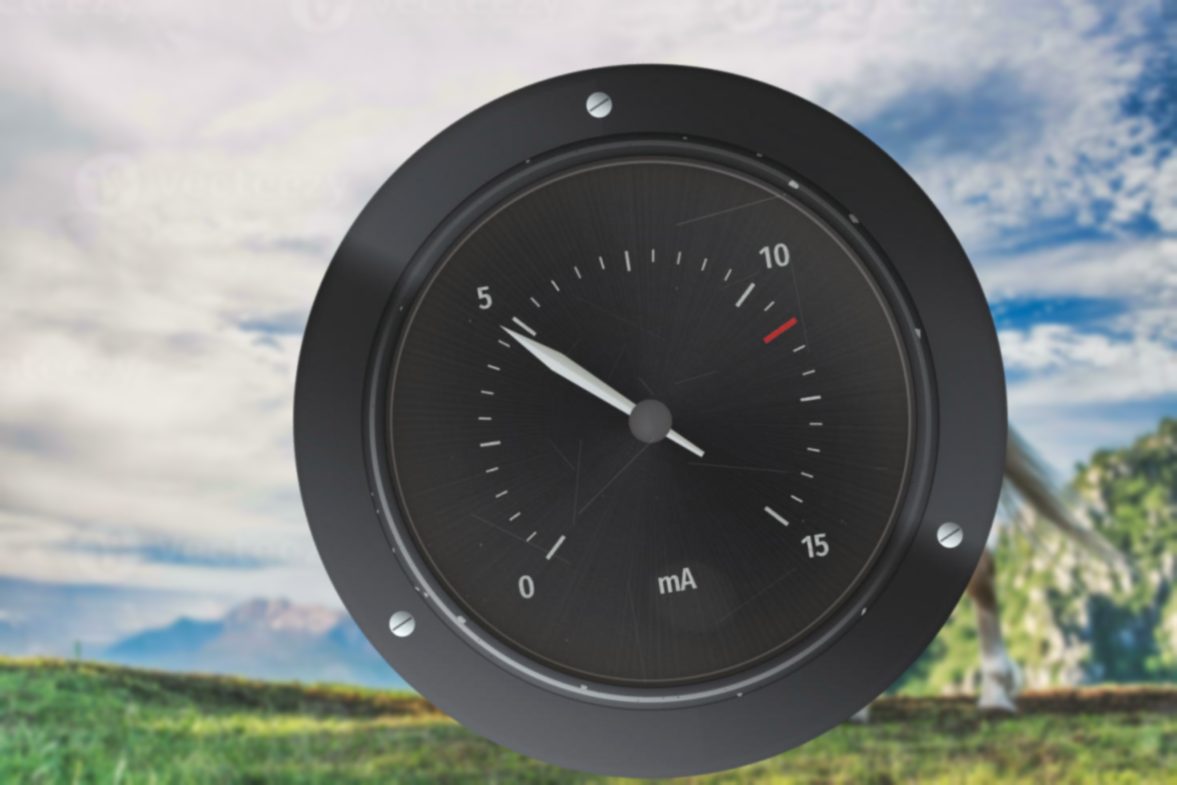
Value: 4.75 mA
